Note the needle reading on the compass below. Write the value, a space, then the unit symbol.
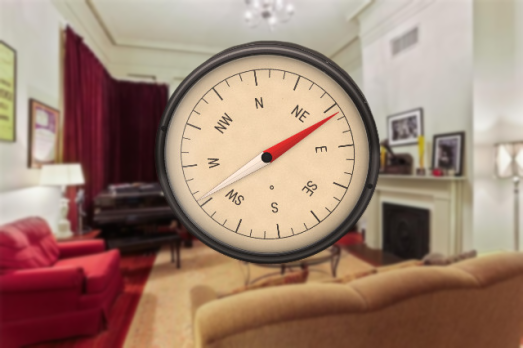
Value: 65 °
